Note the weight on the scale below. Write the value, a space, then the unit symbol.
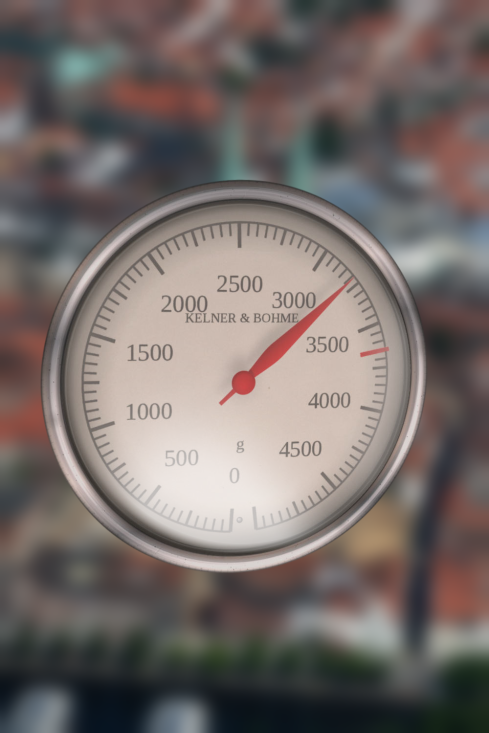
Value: 3200 g
